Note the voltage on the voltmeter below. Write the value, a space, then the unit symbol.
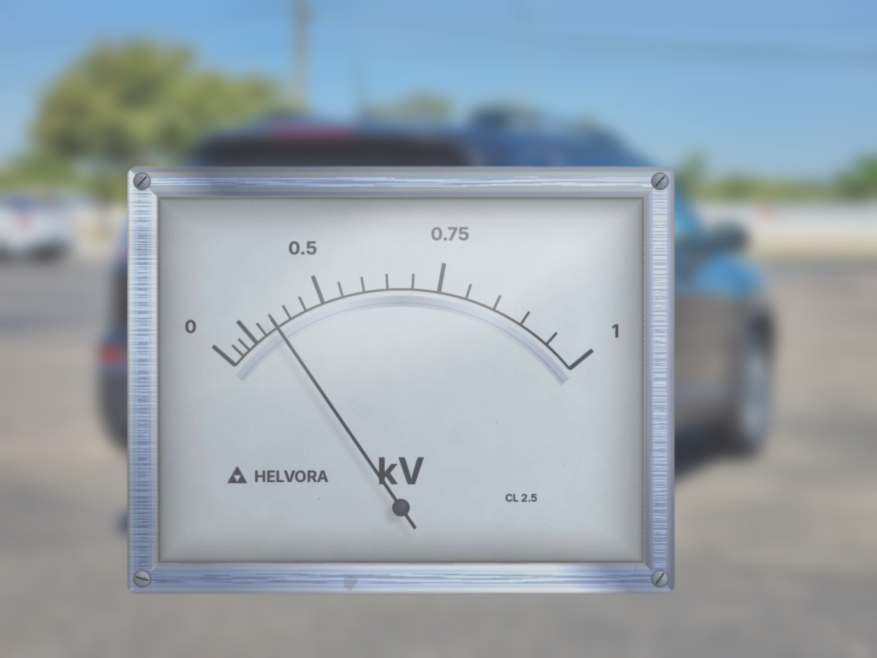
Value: 0.35 kV
